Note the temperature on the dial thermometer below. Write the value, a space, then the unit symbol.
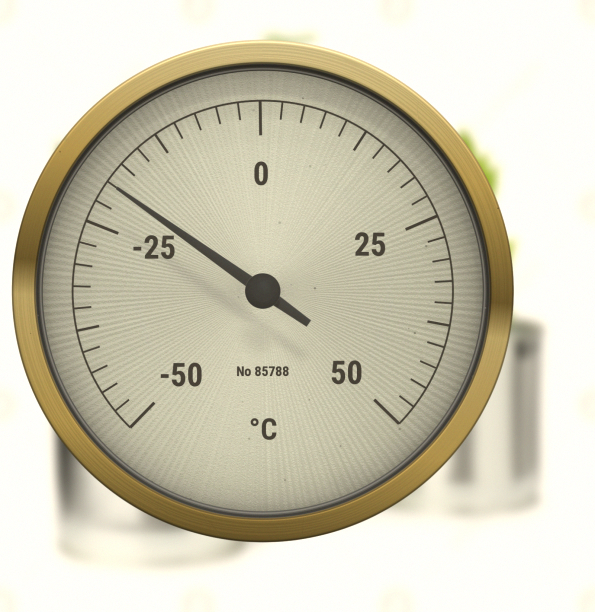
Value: -20 °C
